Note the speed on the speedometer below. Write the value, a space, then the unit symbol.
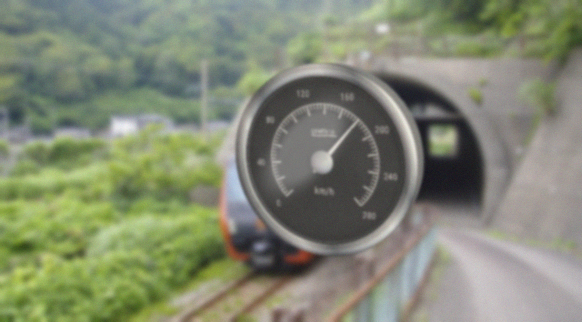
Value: 180 km/h
